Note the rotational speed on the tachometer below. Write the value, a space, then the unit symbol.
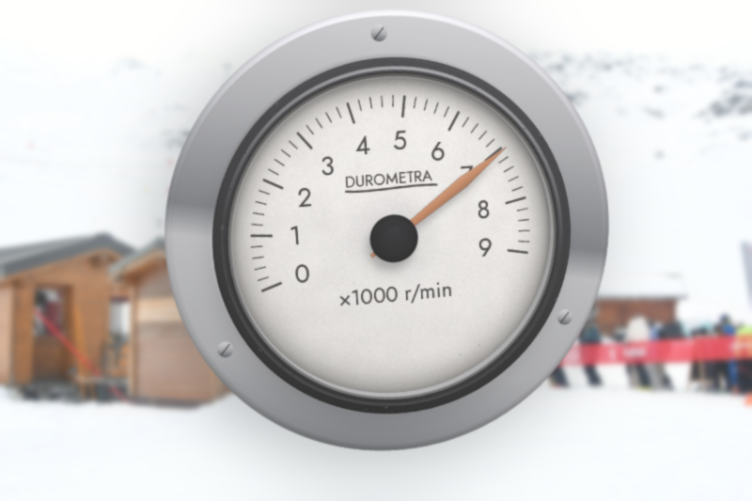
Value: 7000 rpm
